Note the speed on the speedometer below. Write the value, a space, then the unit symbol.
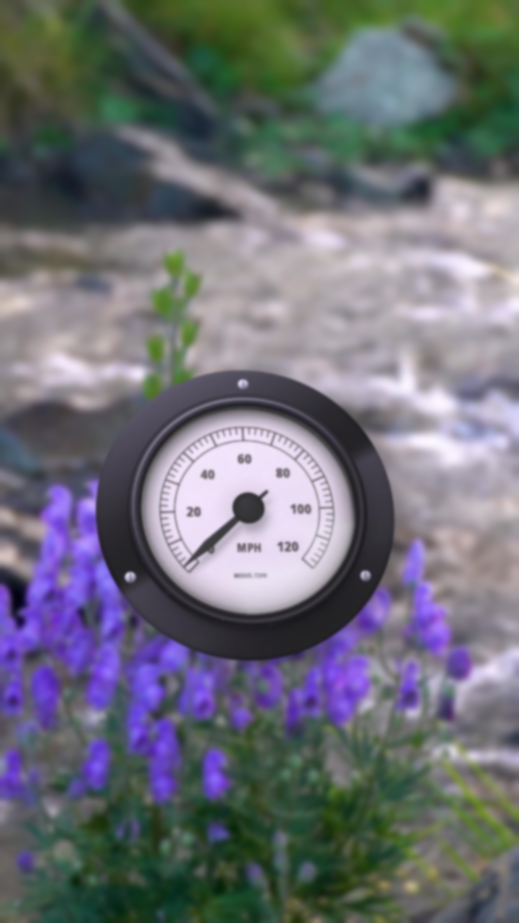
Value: 2 mph
